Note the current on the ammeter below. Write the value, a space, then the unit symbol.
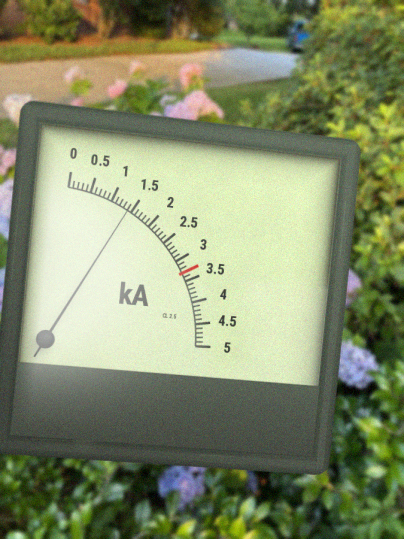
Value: 1.4 kA
